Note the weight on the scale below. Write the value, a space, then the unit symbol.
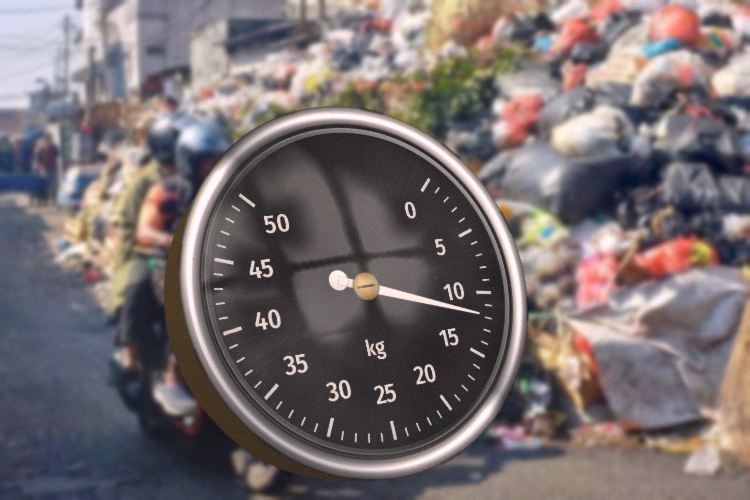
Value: 12 kg
